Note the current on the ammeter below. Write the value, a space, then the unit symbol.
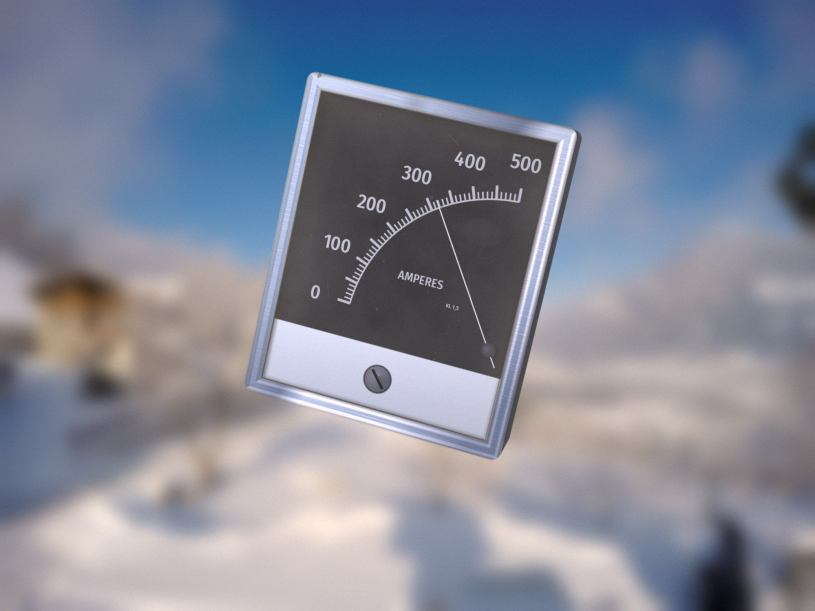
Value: 320 A
